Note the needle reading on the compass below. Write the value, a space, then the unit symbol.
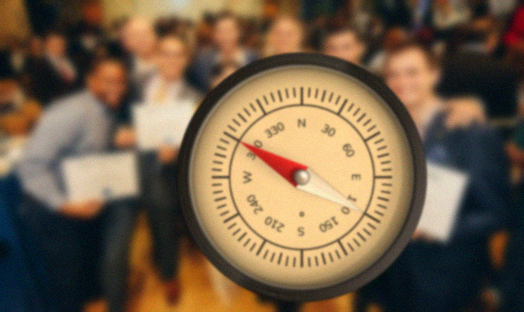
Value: 300 °
